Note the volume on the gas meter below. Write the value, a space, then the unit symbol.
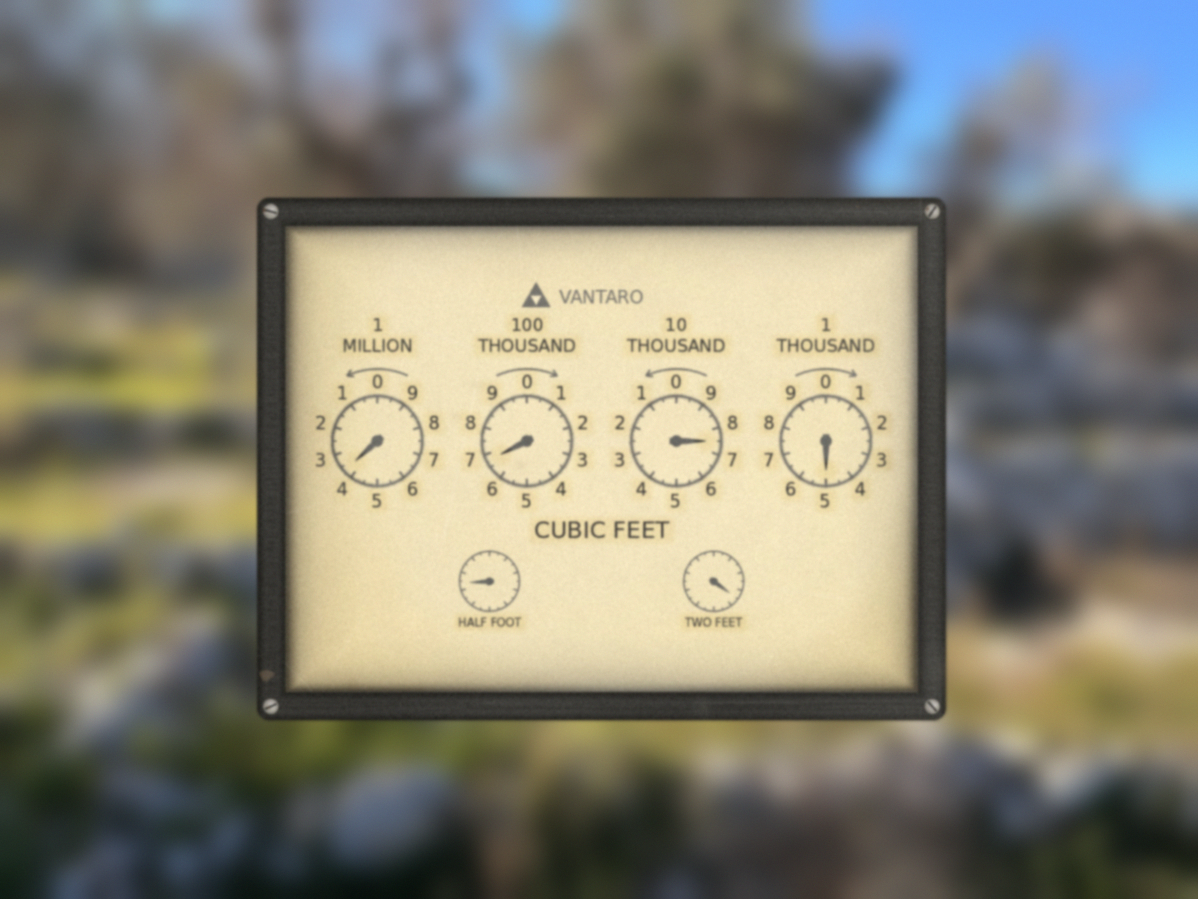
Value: 367500 ft³
